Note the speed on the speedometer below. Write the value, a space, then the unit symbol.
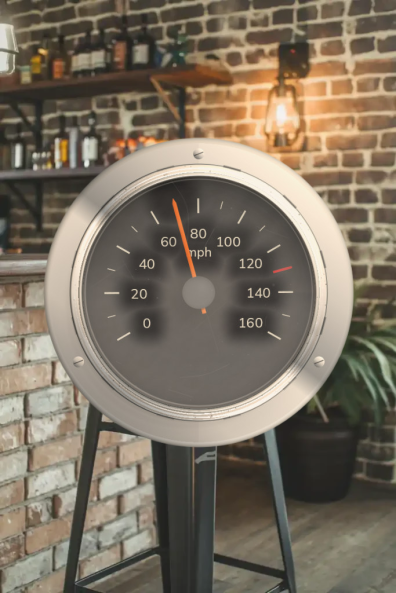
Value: 70 mph
